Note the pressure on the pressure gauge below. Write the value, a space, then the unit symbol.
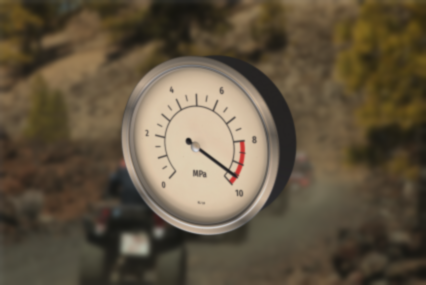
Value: 9.5 MPa
